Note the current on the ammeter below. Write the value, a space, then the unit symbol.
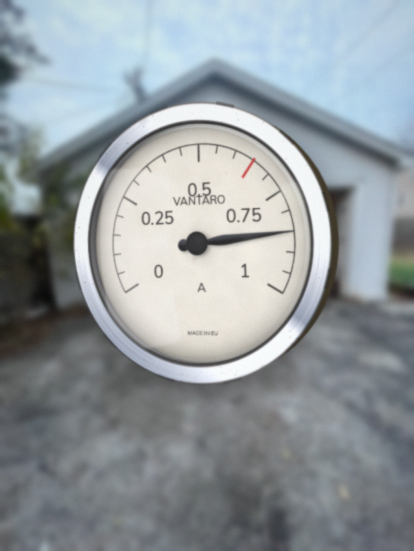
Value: 0.85 A
